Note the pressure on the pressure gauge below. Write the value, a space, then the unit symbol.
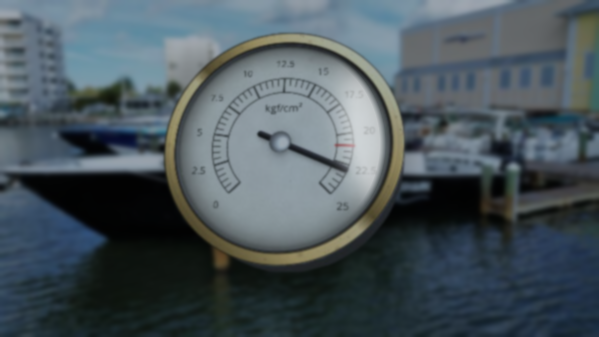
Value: 23 kg/cm²
